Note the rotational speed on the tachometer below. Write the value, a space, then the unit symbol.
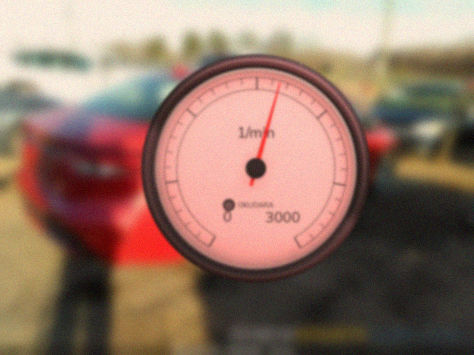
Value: 1650 rpm
